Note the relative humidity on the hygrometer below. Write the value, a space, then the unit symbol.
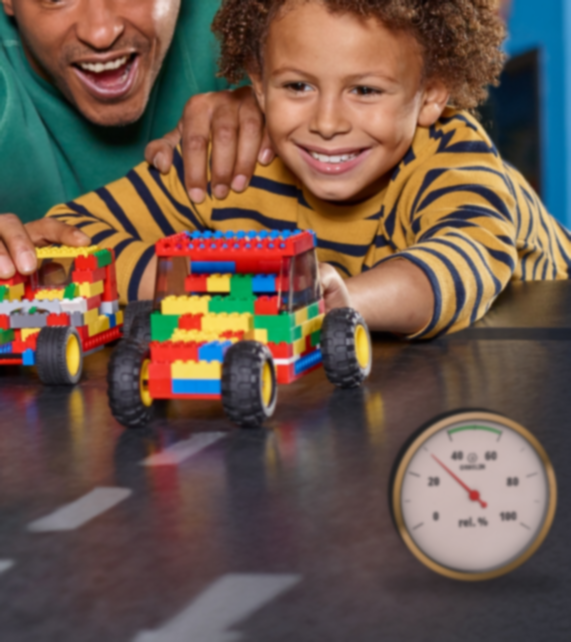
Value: 30 %
